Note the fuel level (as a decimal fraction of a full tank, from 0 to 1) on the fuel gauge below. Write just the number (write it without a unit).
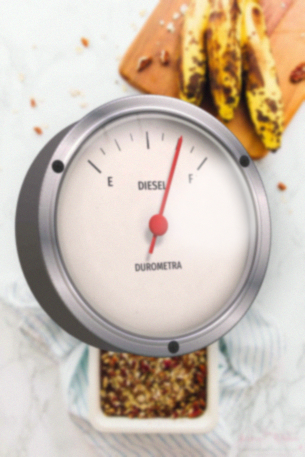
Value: 0.75
